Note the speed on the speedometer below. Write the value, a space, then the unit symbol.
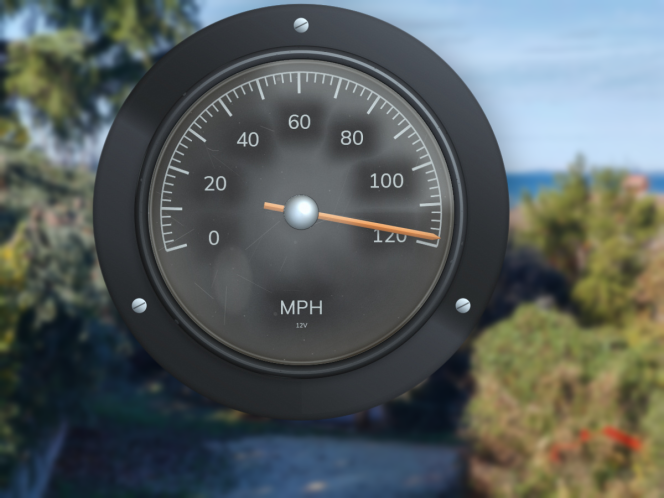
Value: 118 mph
